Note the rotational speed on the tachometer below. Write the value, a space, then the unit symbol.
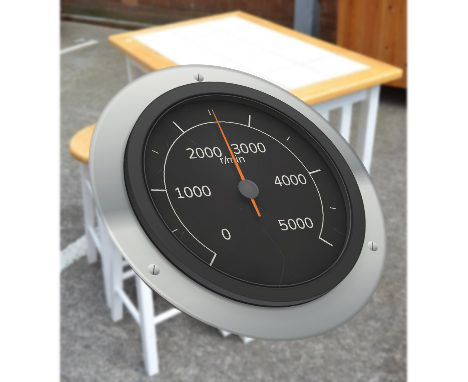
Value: 2500 rpm
